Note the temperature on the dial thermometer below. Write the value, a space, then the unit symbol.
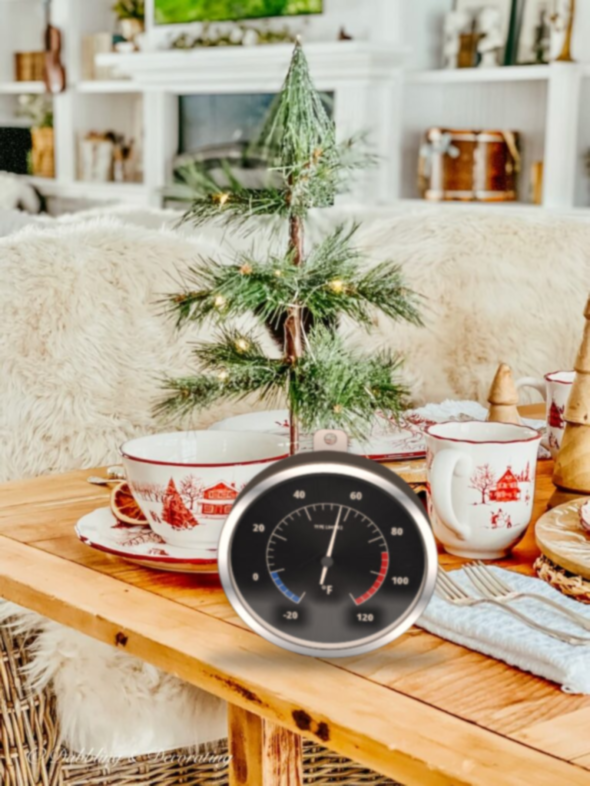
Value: 56 °F
